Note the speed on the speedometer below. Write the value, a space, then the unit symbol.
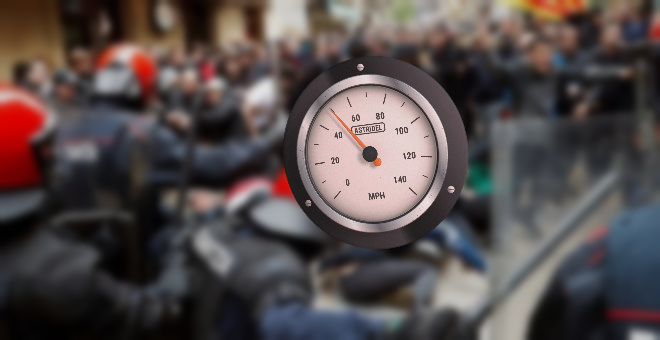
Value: 50 mph
